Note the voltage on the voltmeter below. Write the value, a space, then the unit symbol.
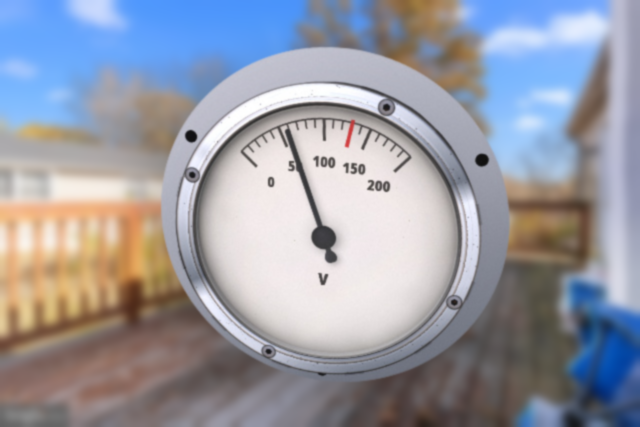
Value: 60 V
